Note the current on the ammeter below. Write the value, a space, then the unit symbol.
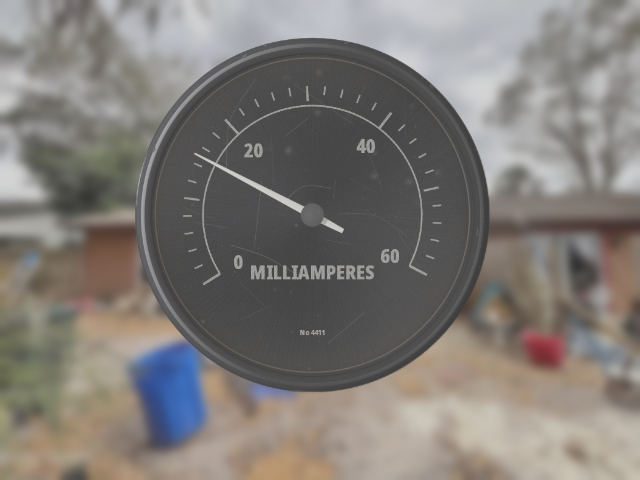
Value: 15 mA
